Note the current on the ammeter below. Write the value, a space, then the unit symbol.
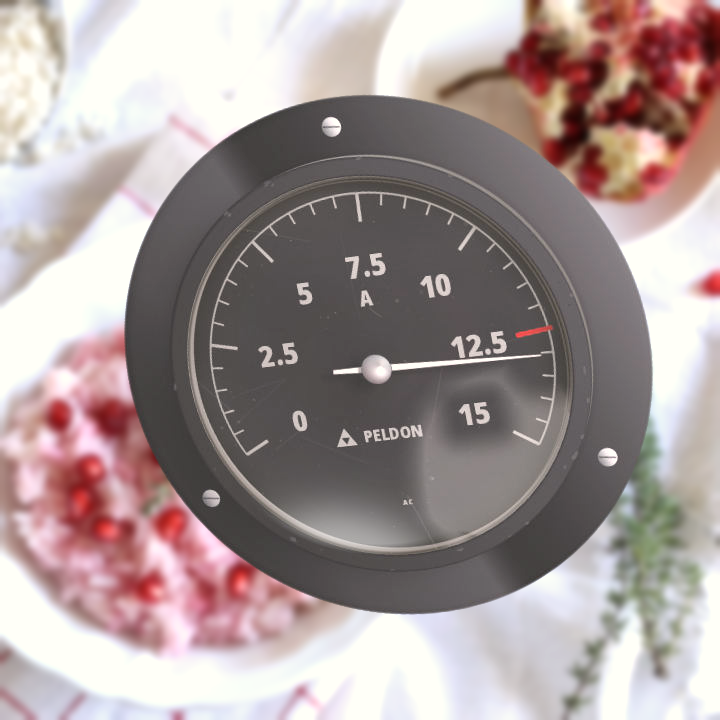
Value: 13 A
